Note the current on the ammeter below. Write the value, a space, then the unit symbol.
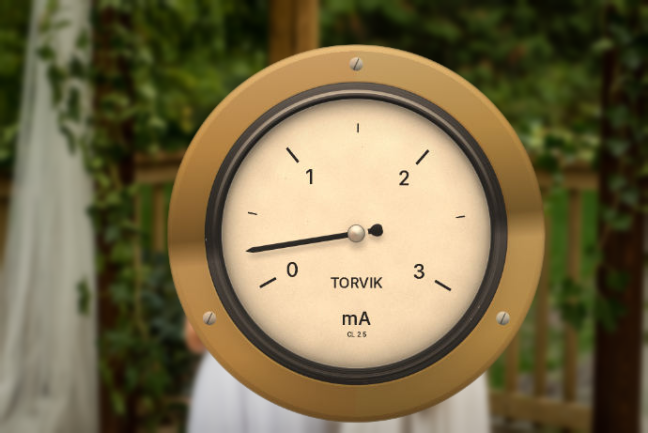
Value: 0.25 mA
